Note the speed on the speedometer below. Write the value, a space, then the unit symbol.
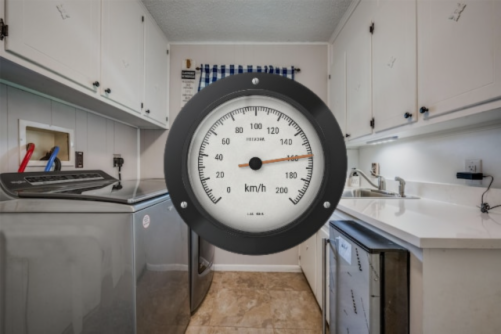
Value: 160 km/h
